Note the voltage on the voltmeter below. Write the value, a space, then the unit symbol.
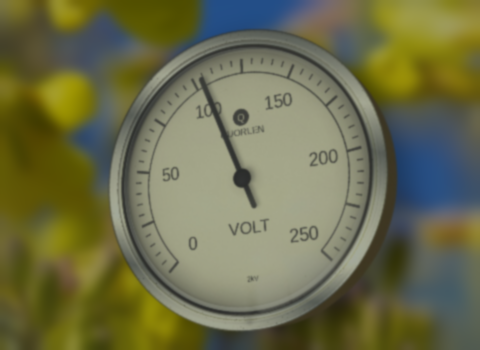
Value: 105 V
